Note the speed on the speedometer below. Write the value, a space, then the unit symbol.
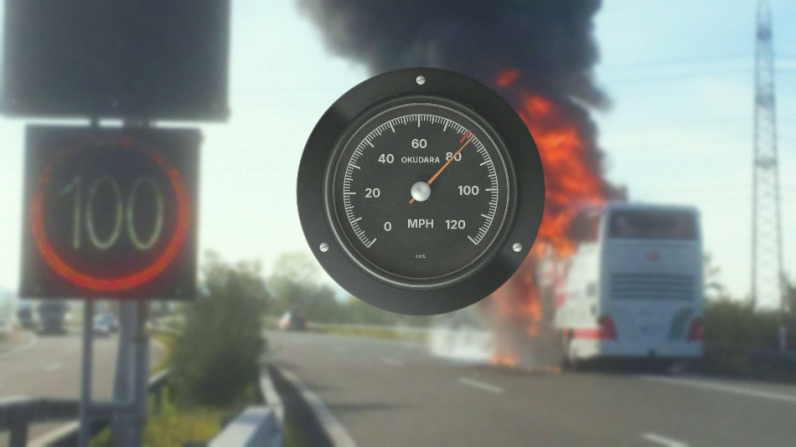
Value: 80 mph
